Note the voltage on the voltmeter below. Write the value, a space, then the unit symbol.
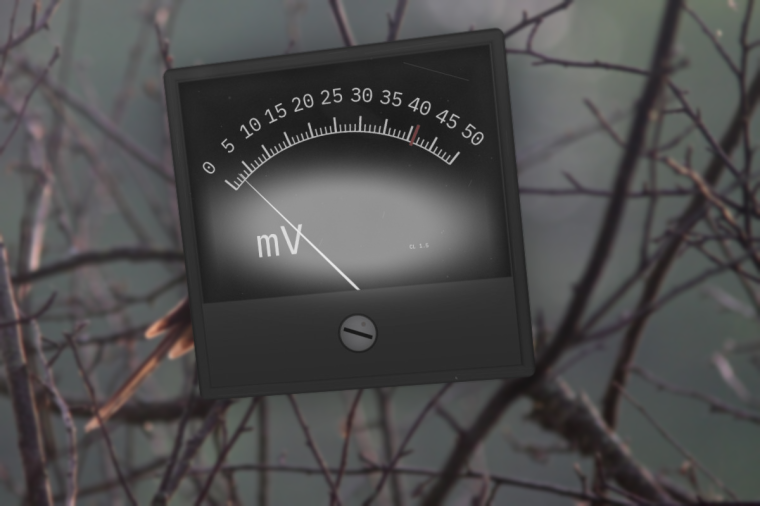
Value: 3 mV
